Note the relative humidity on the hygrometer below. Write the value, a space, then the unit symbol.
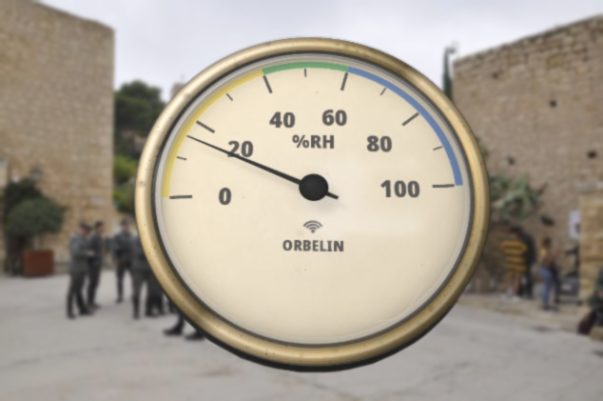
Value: 15 %
